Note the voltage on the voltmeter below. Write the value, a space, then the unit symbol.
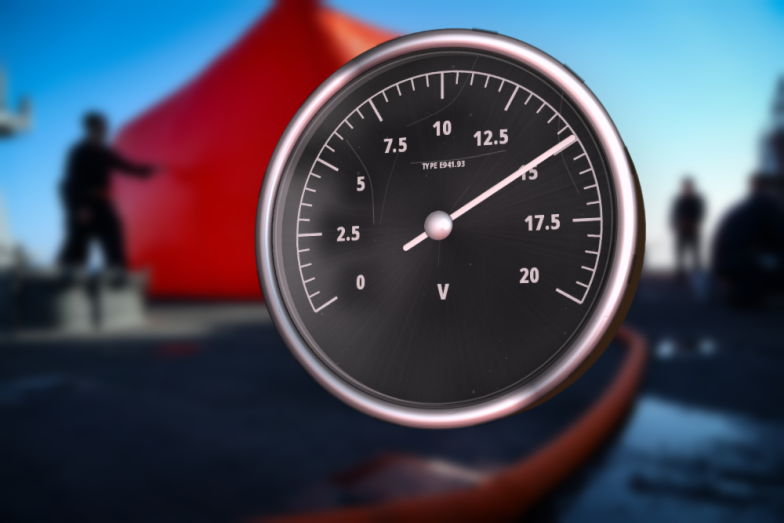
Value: 15 V
